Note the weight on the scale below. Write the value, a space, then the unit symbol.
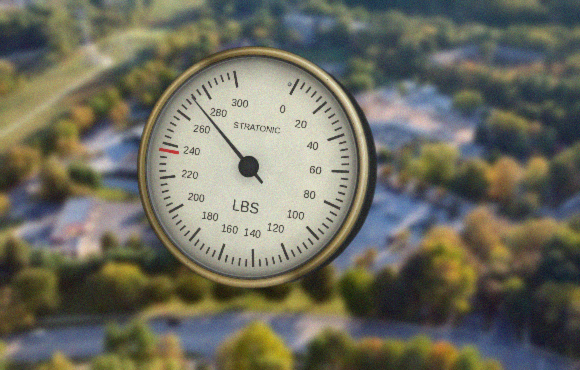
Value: 272 lb
